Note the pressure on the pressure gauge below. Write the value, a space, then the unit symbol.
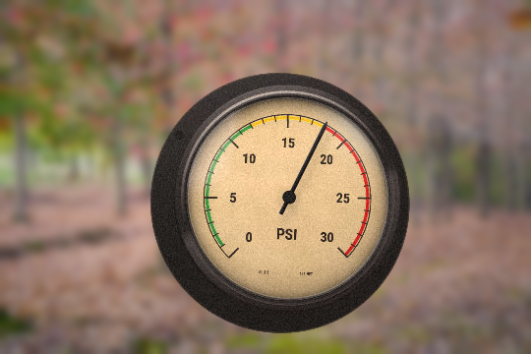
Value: 18 psi
